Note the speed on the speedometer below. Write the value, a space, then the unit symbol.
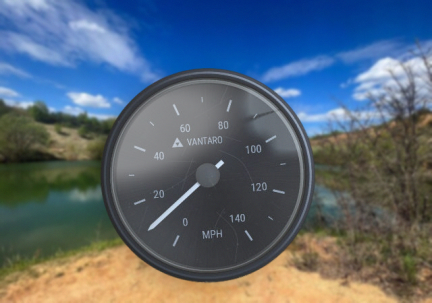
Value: 10 mph
